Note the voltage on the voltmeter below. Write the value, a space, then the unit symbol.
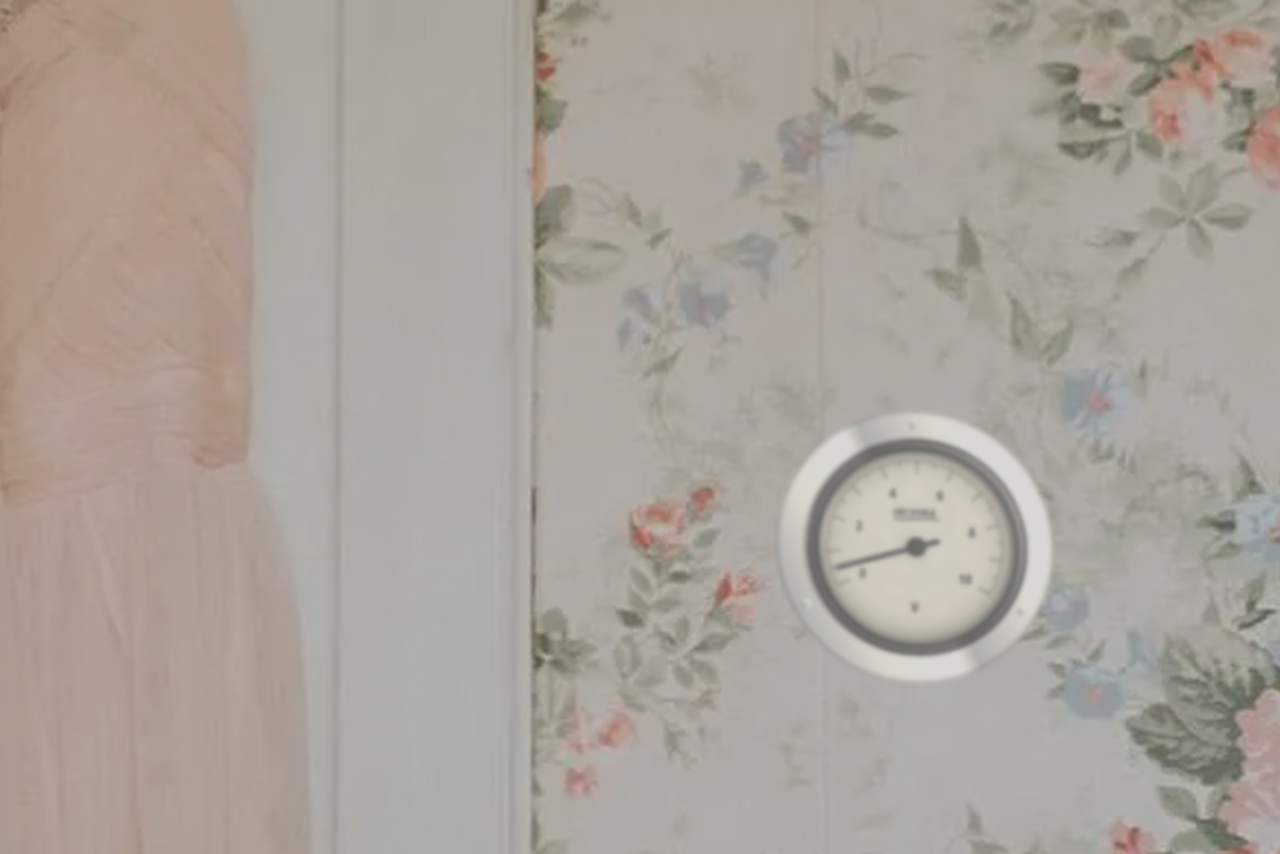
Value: 0.5 V
